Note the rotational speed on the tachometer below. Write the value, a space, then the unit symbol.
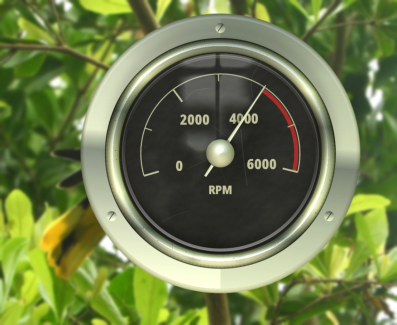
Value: 4000 rpm
